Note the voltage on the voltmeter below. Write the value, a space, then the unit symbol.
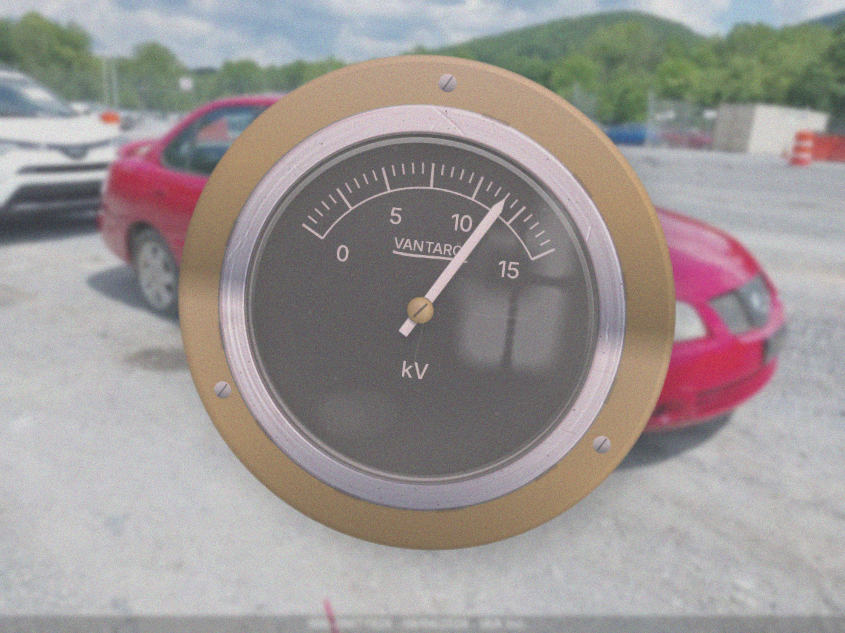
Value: 11.5 kV
